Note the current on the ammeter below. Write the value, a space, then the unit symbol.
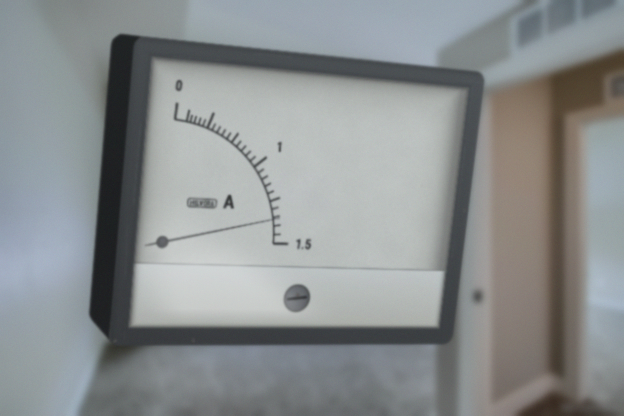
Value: 1.35 A
